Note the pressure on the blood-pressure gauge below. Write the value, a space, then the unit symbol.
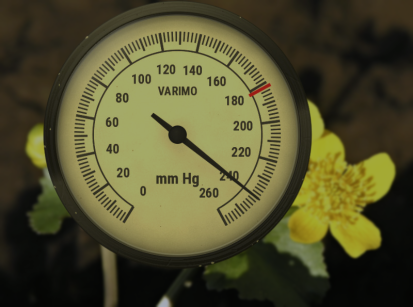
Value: 240 mmHg
